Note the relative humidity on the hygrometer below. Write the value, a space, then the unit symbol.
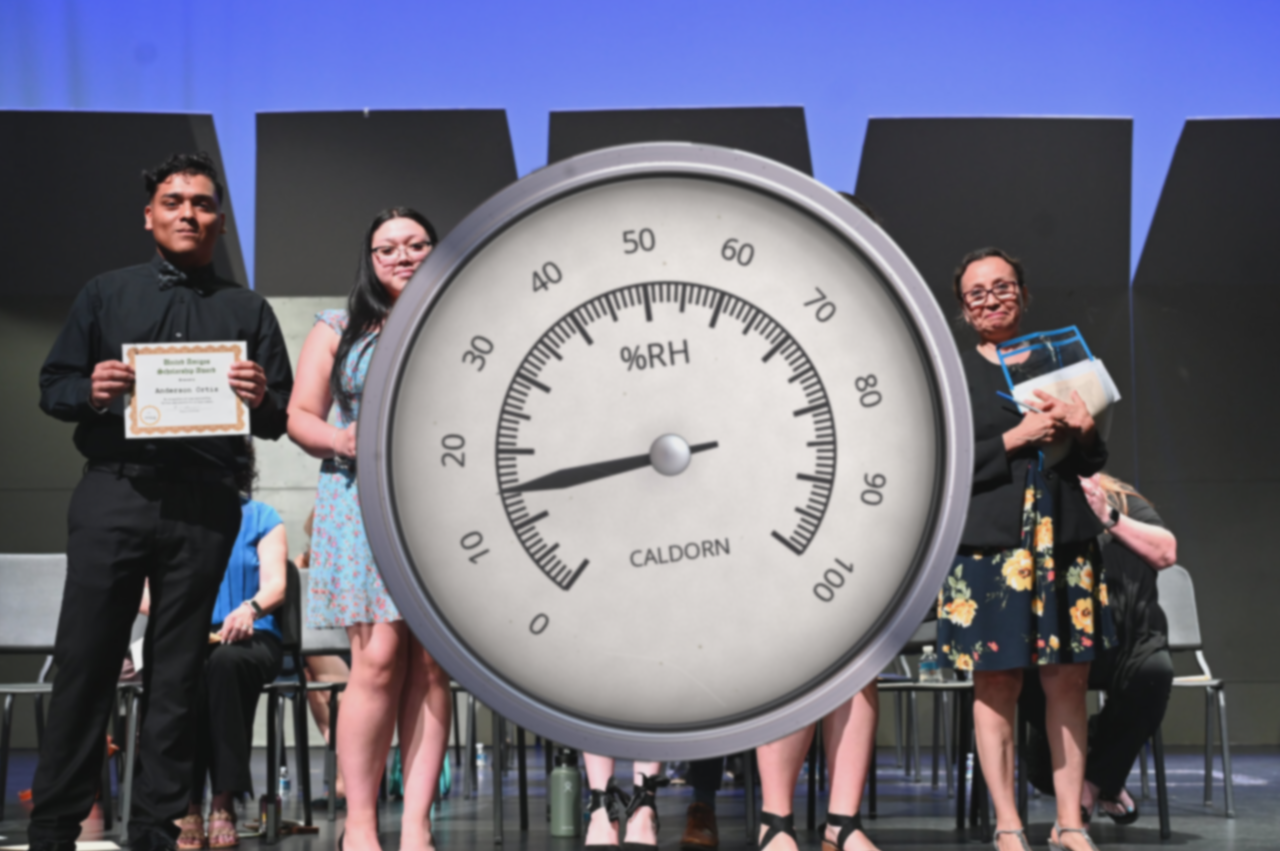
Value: 15 %
